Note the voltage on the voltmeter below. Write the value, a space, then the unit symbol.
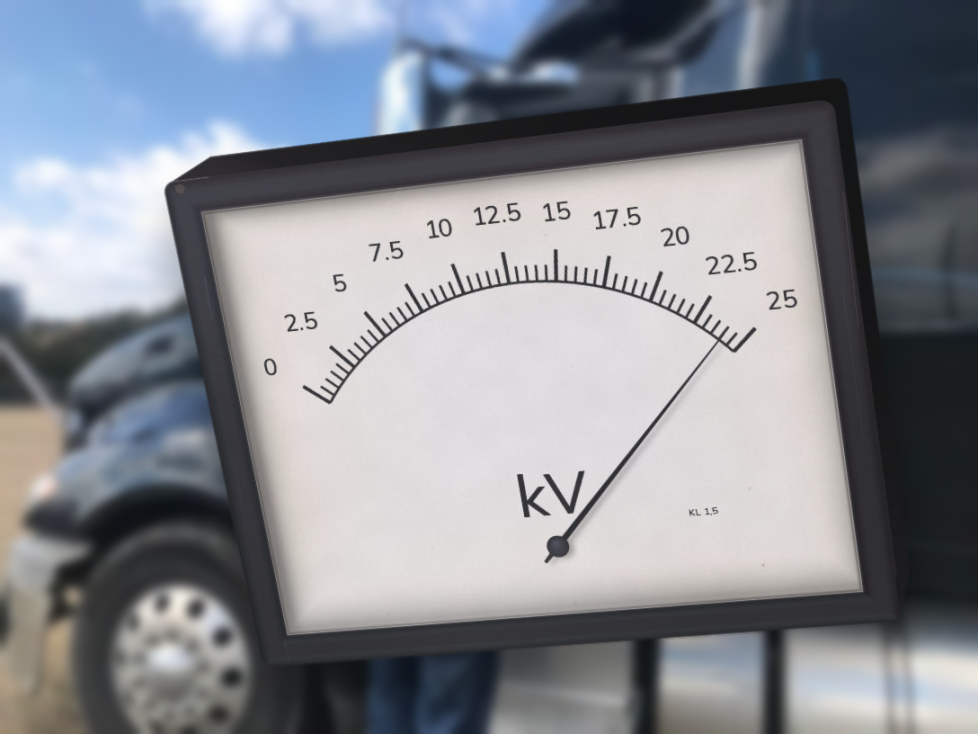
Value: 24 kV
